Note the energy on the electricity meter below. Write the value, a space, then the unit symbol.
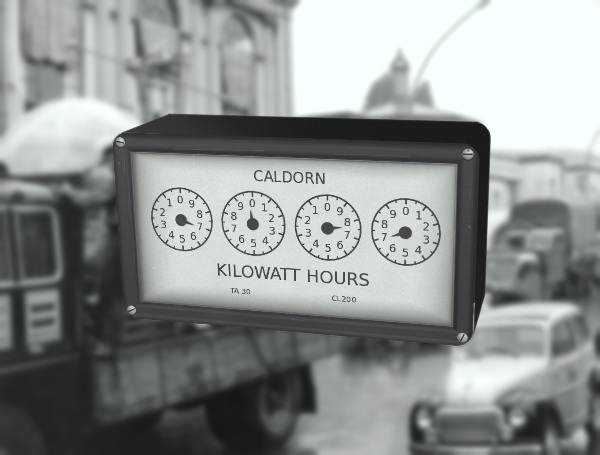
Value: 6977 kWh
